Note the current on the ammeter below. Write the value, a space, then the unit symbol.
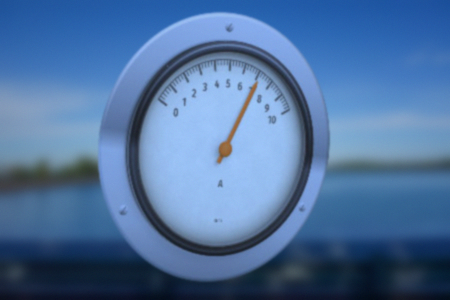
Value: 7 A
